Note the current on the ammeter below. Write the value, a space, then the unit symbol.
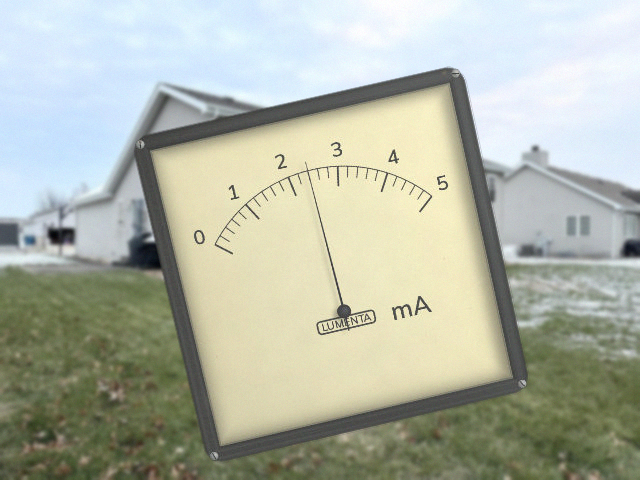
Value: 2.4 mA
